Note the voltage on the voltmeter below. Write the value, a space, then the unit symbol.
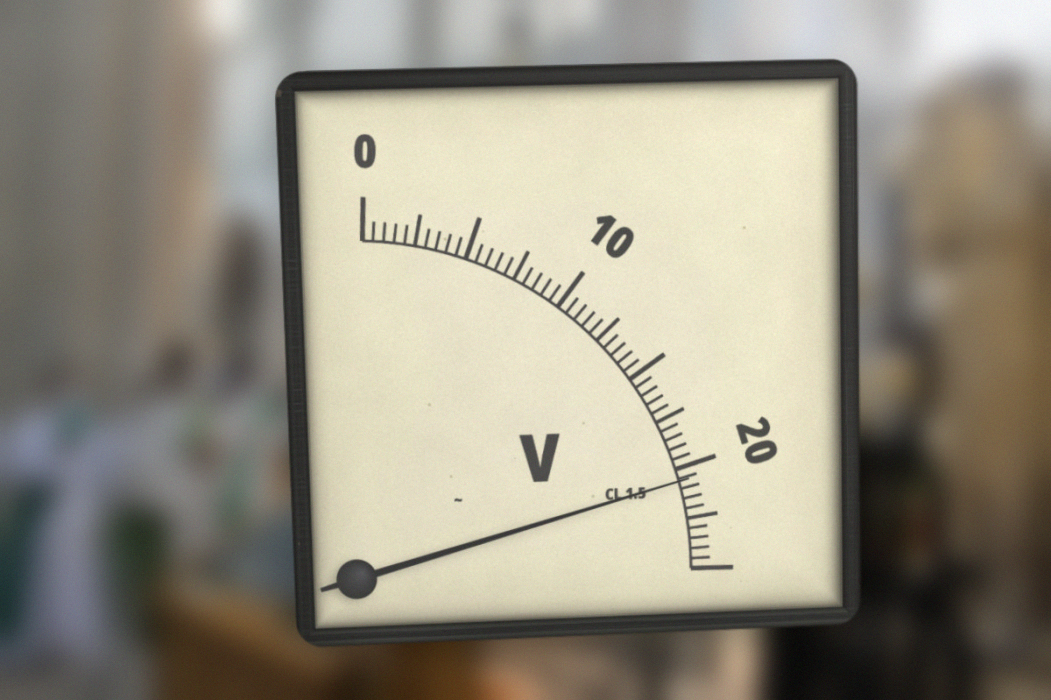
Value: 20.5 V
